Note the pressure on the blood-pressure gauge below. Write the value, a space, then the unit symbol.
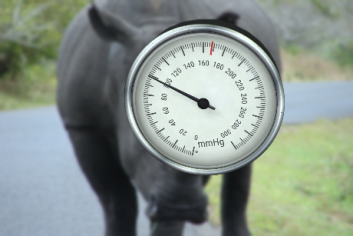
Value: 100 mmHg
